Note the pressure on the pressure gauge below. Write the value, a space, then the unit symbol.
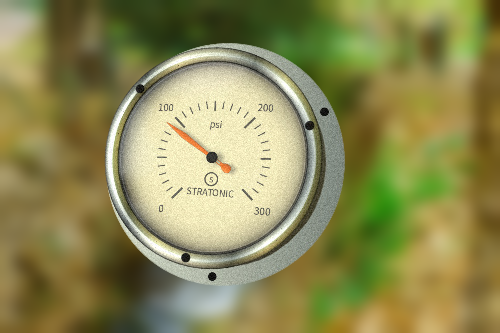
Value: 90 psi
